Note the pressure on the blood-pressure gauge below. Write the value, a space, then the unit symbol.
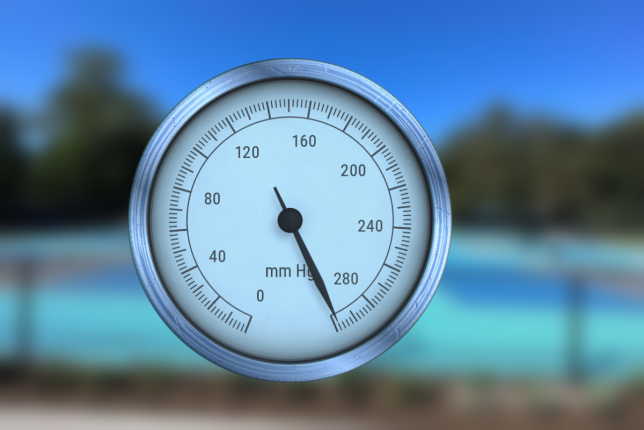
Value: 298 mmHg
